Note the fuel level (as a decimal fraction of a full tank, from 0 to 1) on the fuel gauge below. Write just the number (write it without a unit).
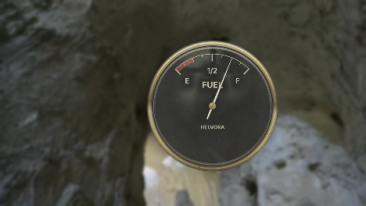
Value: 0.75
